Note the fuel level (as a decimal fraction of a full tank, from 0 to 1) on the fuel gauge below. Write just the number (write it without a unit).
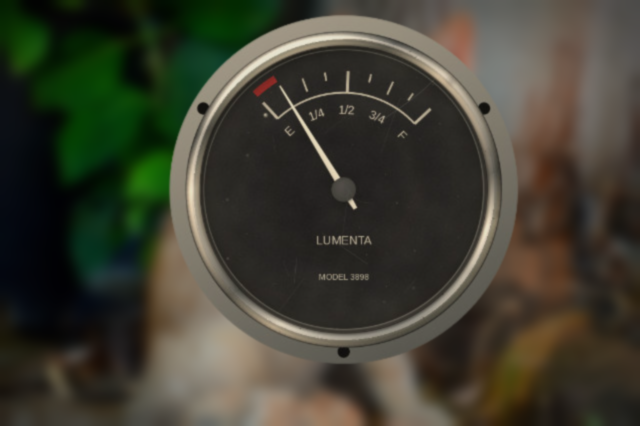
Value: 0.125
